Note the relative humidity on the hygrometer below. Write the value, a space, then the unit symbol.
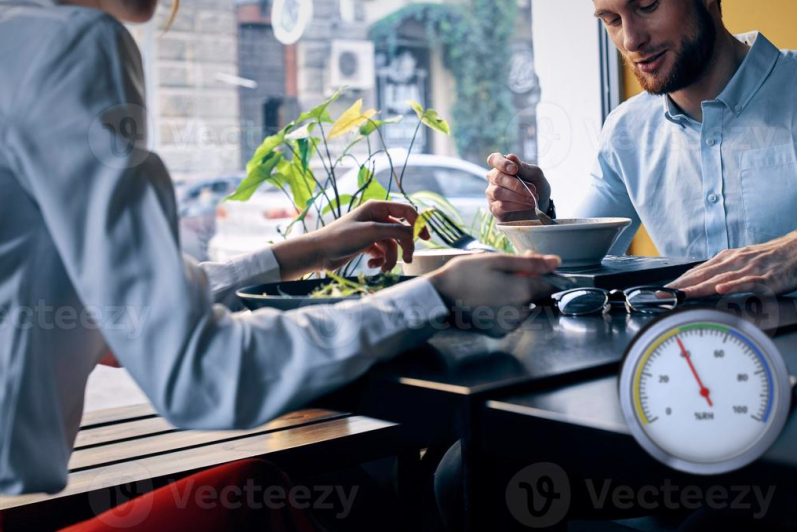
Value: 40 %
